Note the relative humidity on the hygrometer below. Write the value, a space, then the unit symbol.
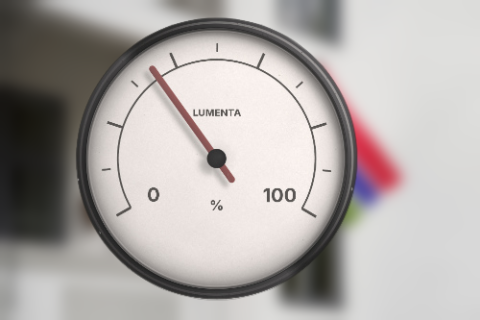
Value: 35 %
